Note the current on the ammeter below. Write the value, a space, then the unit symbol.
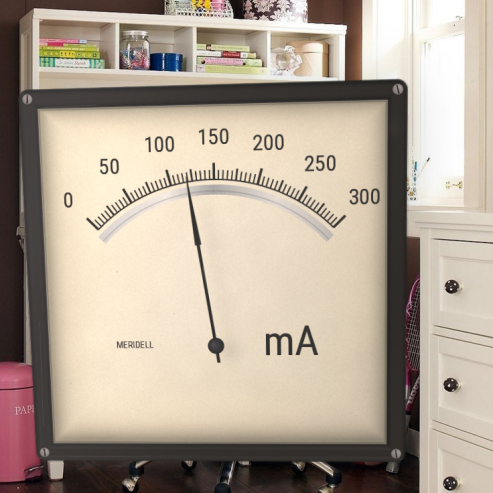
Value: 120 mA
